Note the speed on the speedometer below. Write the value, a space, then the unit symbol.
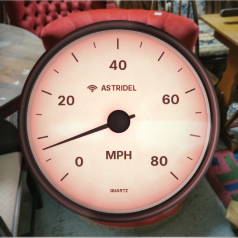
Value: 7.5 mph
